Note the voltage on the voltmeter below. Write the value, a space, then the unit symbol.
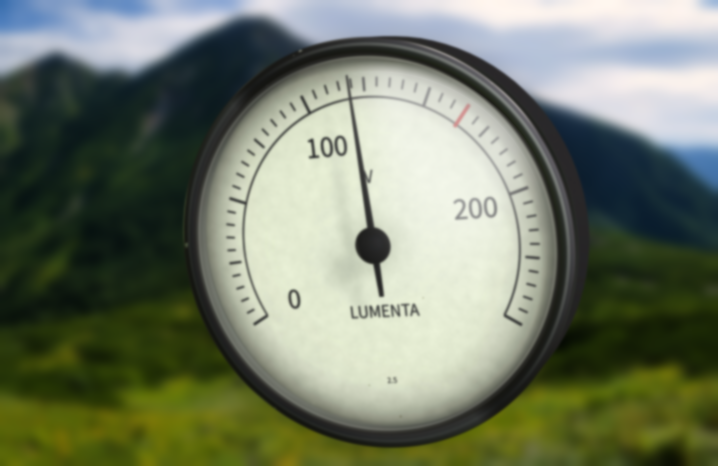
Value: 120 V
